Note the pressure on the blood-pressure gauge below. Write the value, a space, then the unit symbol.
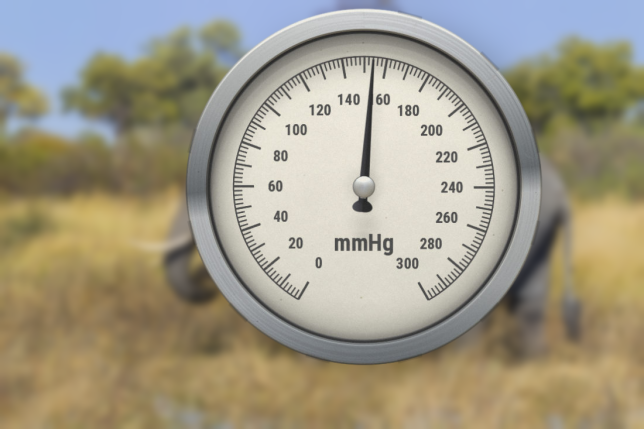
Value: 154 mmHg
